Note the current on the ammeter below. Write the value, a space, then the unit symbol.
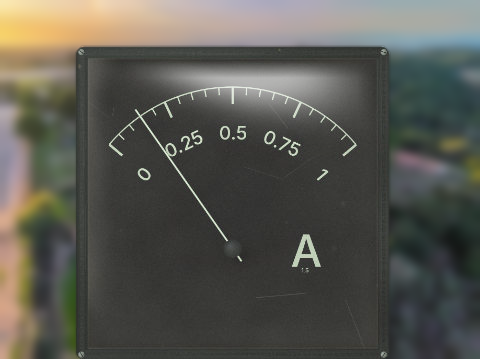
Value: 0.15 A
